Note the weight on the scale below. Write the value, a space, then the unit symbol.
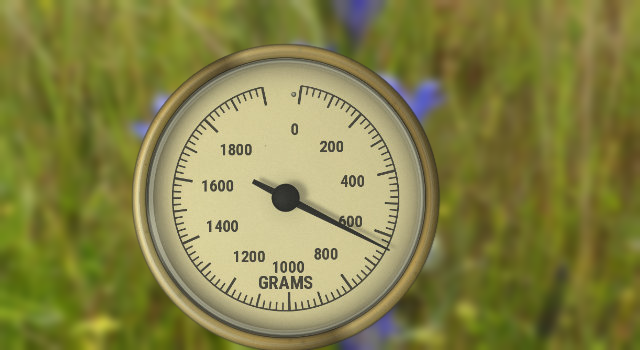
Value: 640 g
